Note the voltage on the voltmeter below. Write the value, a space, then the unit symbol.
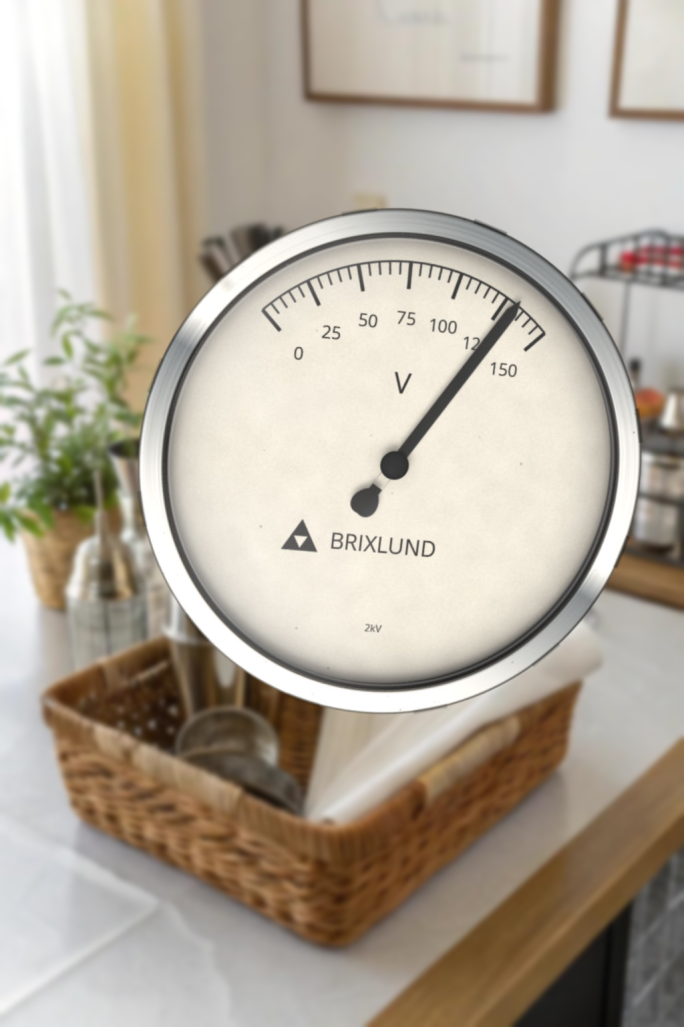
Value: 130 V
